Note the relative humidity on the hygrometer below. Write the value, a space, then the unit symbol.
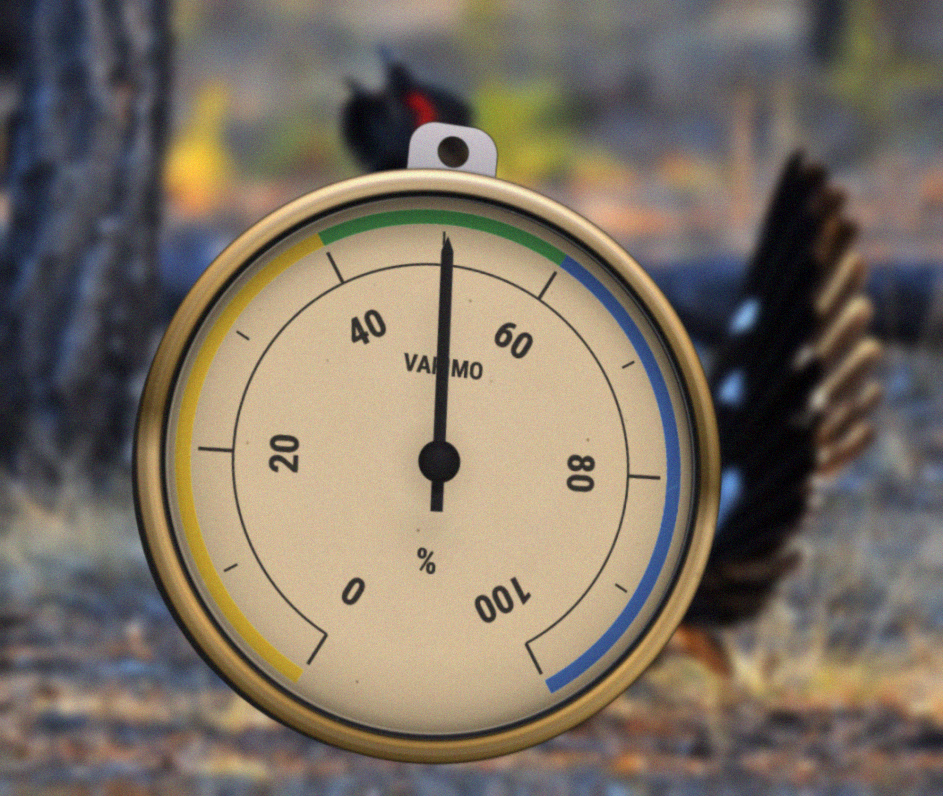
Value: 50 %
